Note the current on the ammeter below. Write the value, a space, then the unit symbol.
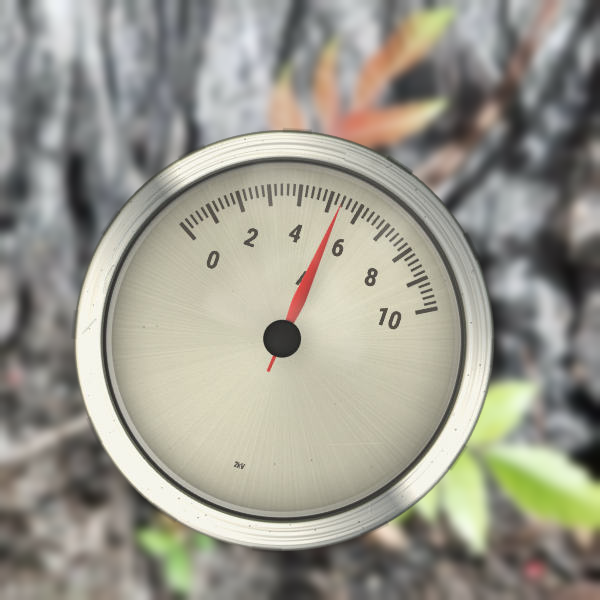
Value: 5.4 A
